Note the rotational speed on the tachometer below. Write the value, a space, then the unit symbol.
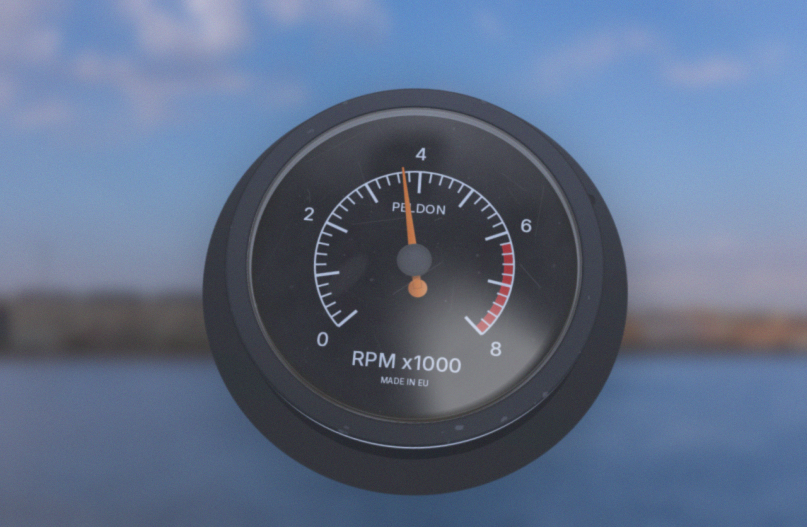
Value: 3700 rpm
